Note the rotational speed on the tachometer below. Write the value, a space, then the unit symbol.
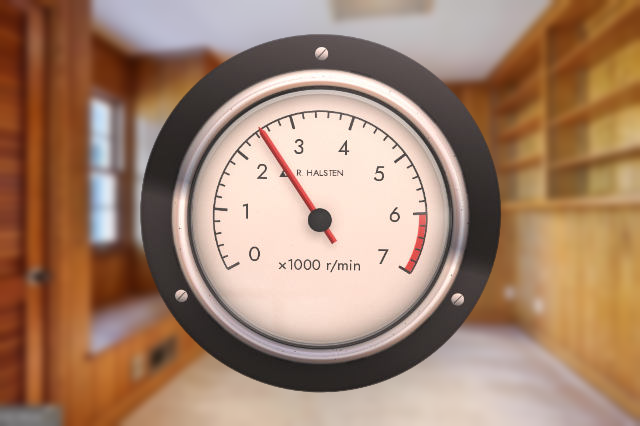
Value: 2500 rpm
